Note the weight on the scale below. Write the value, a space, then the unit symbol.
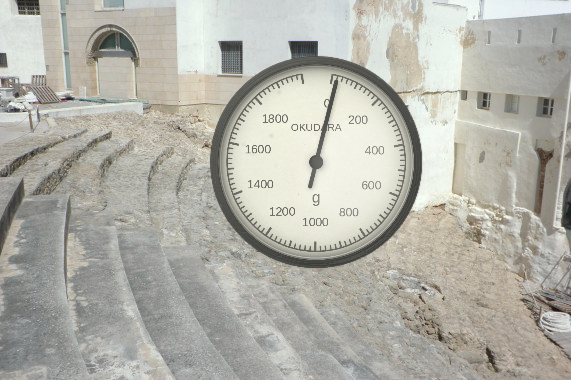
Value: 20 g
